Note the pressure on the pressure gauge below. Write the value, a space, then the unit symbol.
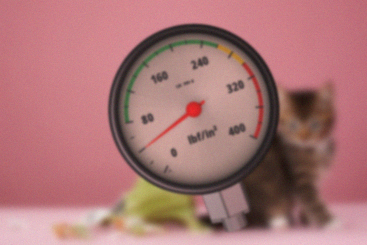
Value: 40 psi
